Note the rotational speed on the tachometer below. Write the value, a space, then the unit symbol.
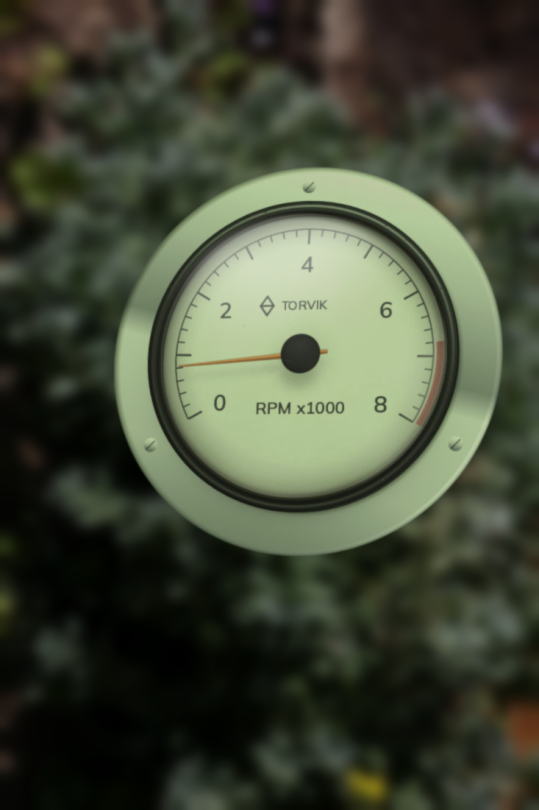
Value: 800 rpm
